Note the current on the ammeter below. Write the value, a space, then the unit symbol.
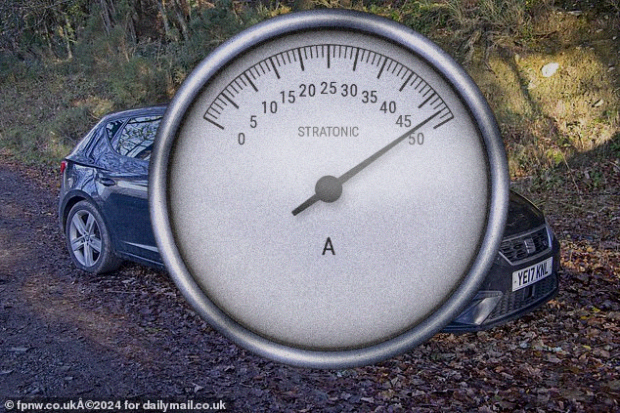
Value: 48 A
